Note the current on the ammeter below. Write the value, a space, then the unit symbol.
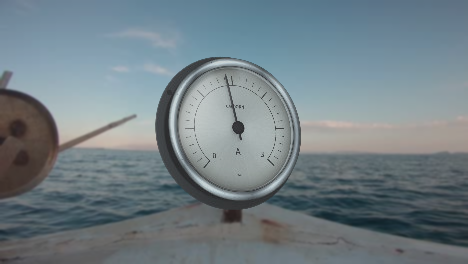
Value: 1.4 A
